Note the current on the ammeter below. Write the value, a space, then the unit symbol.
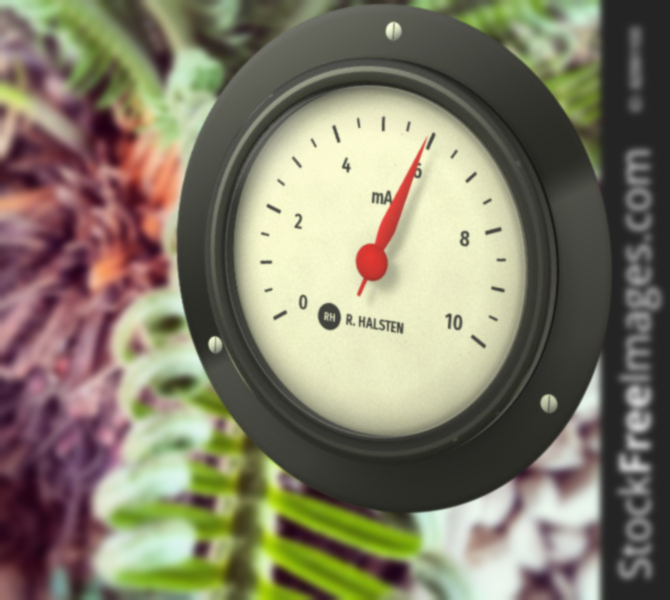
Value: 6 mA
